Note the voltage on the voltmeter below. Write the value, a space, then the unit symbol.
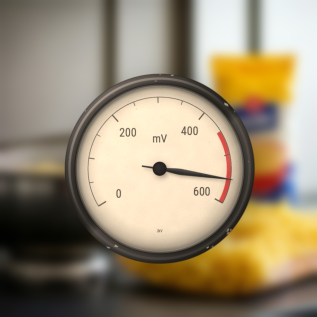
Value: 550 mV
